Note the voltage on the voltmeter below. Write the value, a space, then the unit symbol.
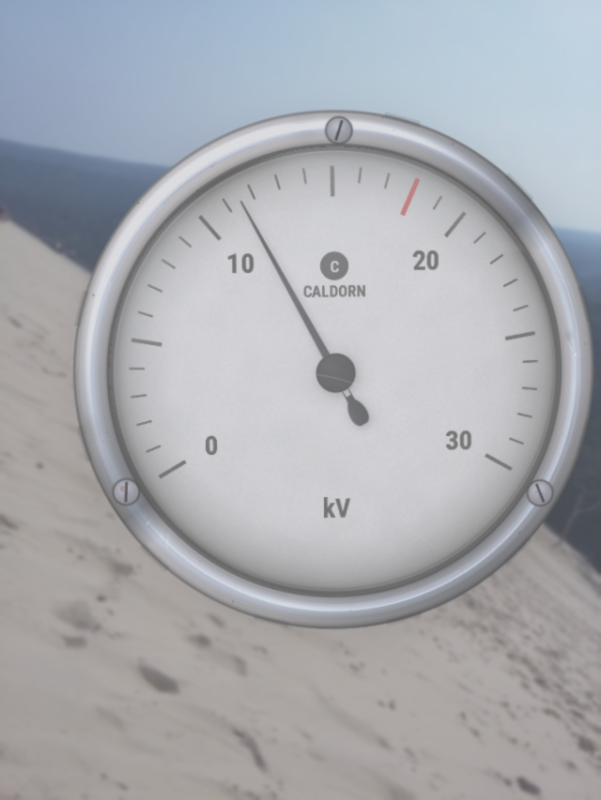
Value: 11.5 kV
